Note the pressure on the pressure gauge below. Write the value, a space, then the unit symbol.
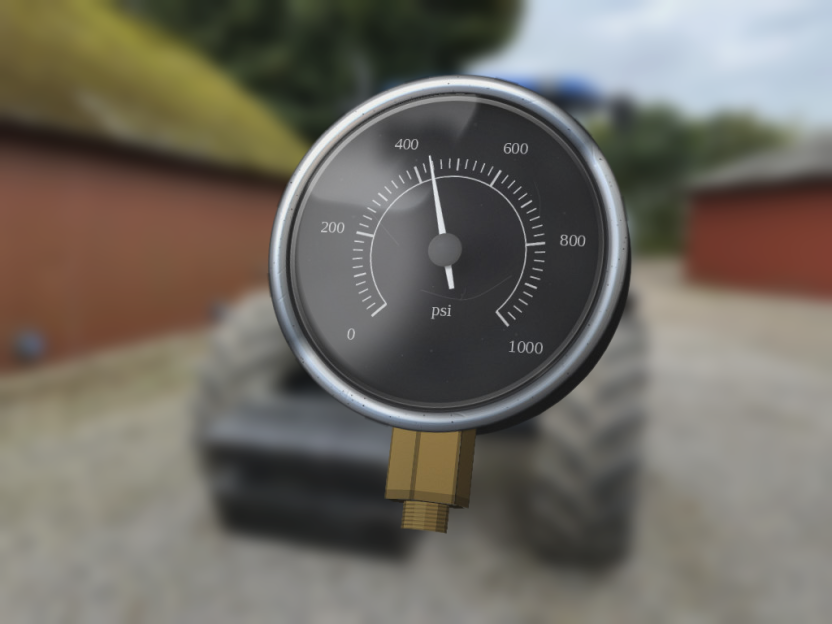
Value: 440 psi
